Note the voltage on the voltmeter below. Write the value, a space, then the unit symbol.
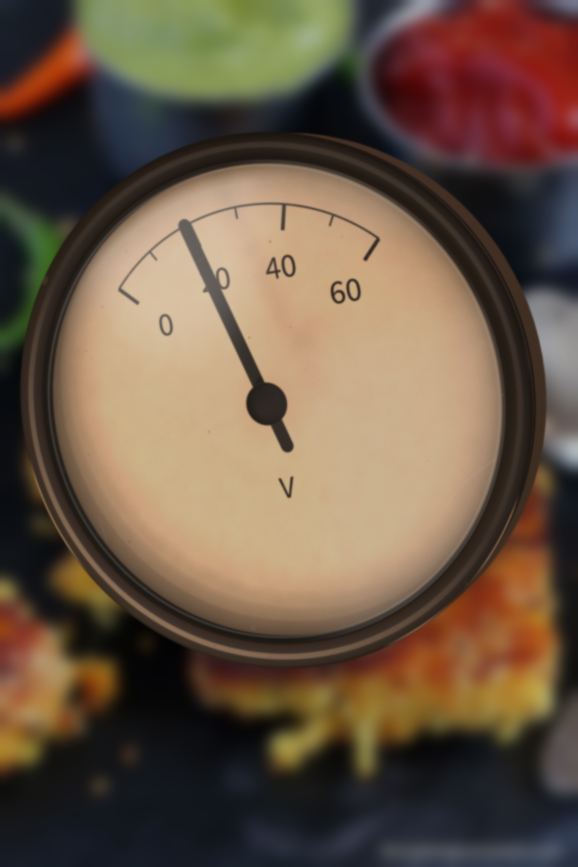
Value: 20 V
